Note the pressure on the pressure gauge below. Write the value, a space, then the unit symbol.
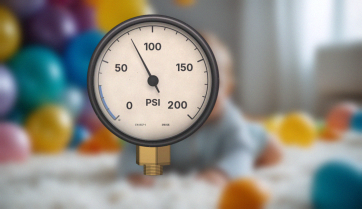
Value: 80 psi
